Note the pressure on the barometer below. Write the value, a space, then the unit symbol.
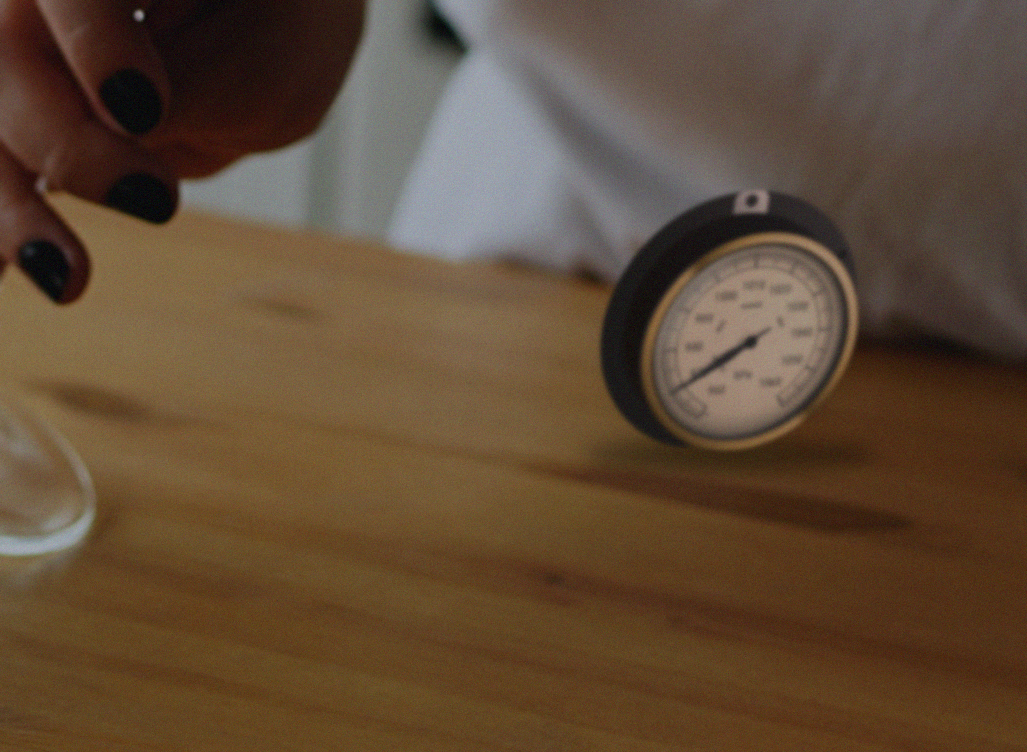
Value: 970 hPa
